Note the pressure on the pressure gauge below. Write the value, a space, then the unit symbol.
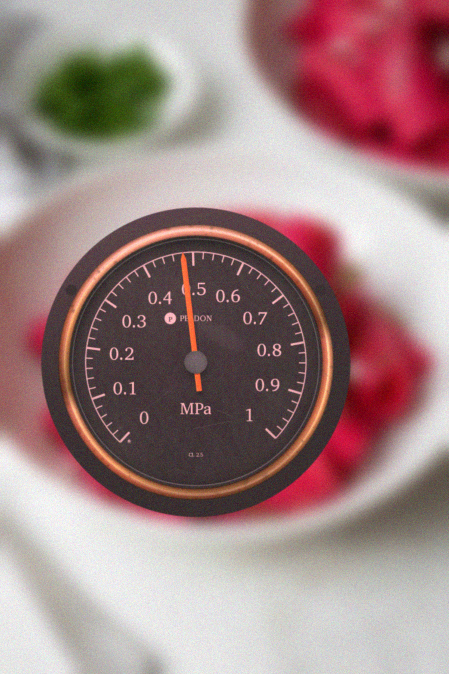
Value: 0.48 MPa
